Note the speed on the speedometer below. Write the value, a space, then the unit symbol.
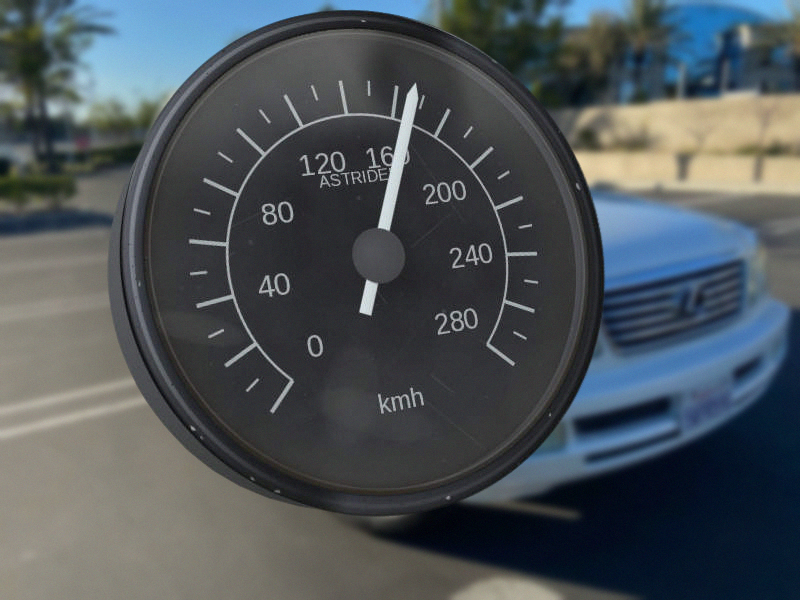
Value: 165 km/h
